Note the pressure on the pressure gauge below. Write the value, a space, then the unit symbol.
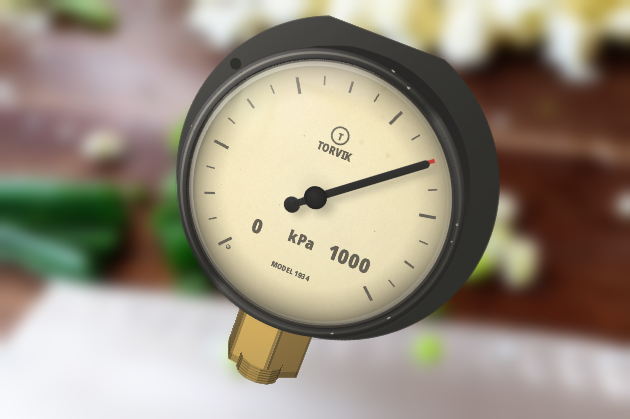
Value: 700 kPa
